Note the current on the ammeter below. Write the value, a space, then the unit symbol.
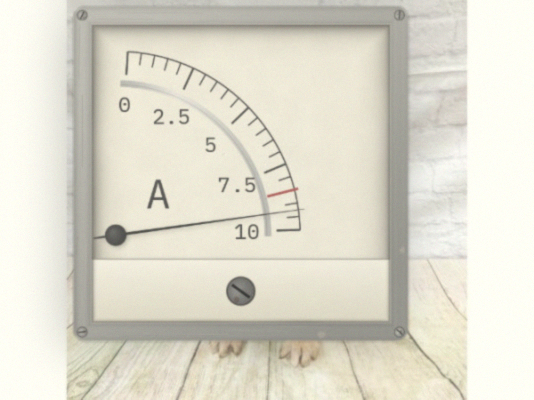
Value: 9.25 A
